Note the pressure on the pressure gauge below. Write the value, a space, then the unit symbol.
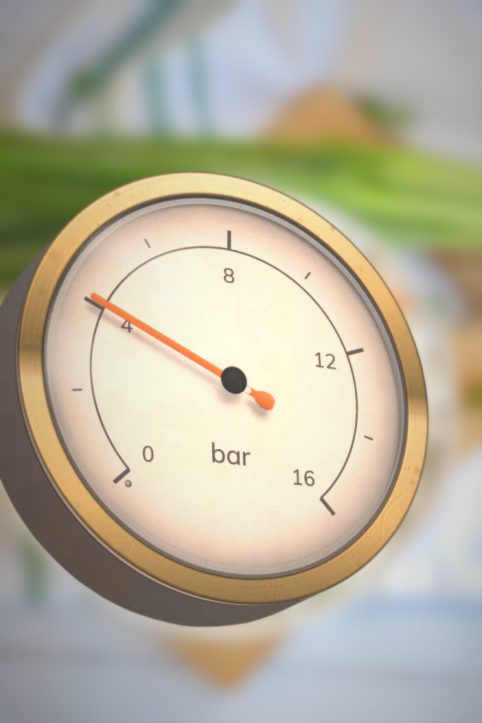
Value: 4 bar
